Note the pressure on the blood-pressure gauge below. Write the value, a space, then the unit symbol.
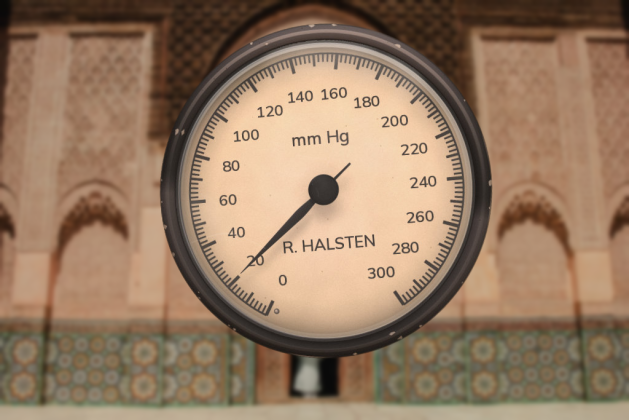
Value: 20 mmHg
